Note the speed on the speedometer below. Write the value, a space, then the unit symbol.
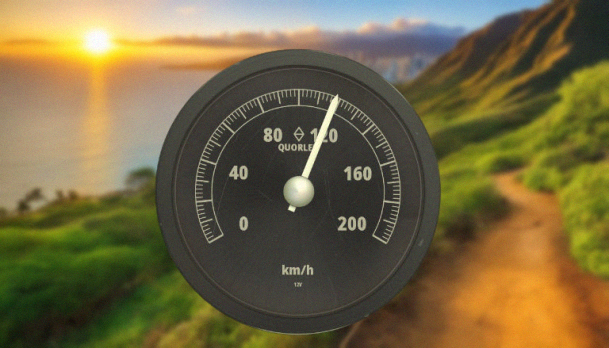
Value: 118 km/h
